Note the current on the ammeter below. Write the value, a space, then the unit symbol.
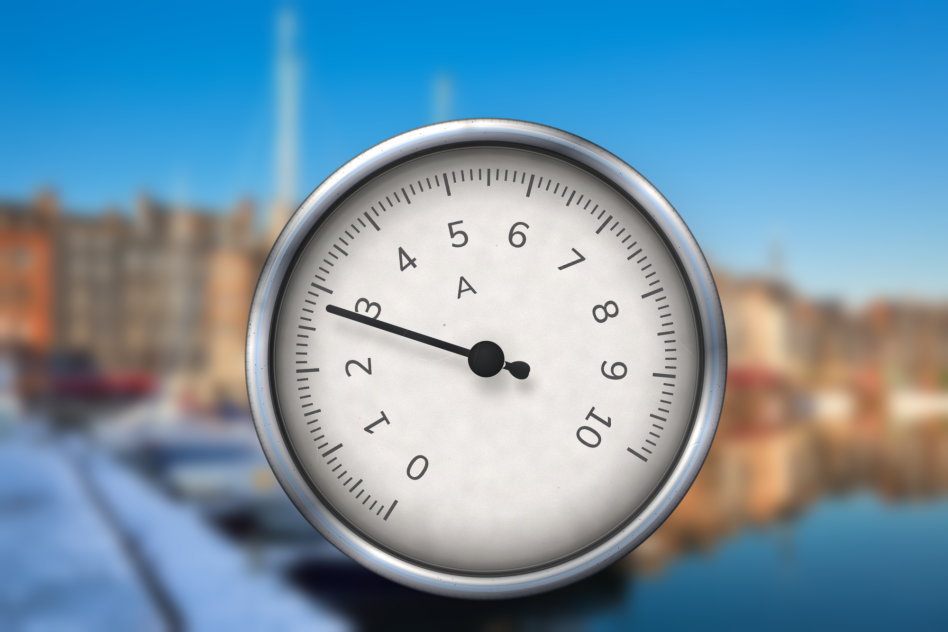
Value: 2.8 A
